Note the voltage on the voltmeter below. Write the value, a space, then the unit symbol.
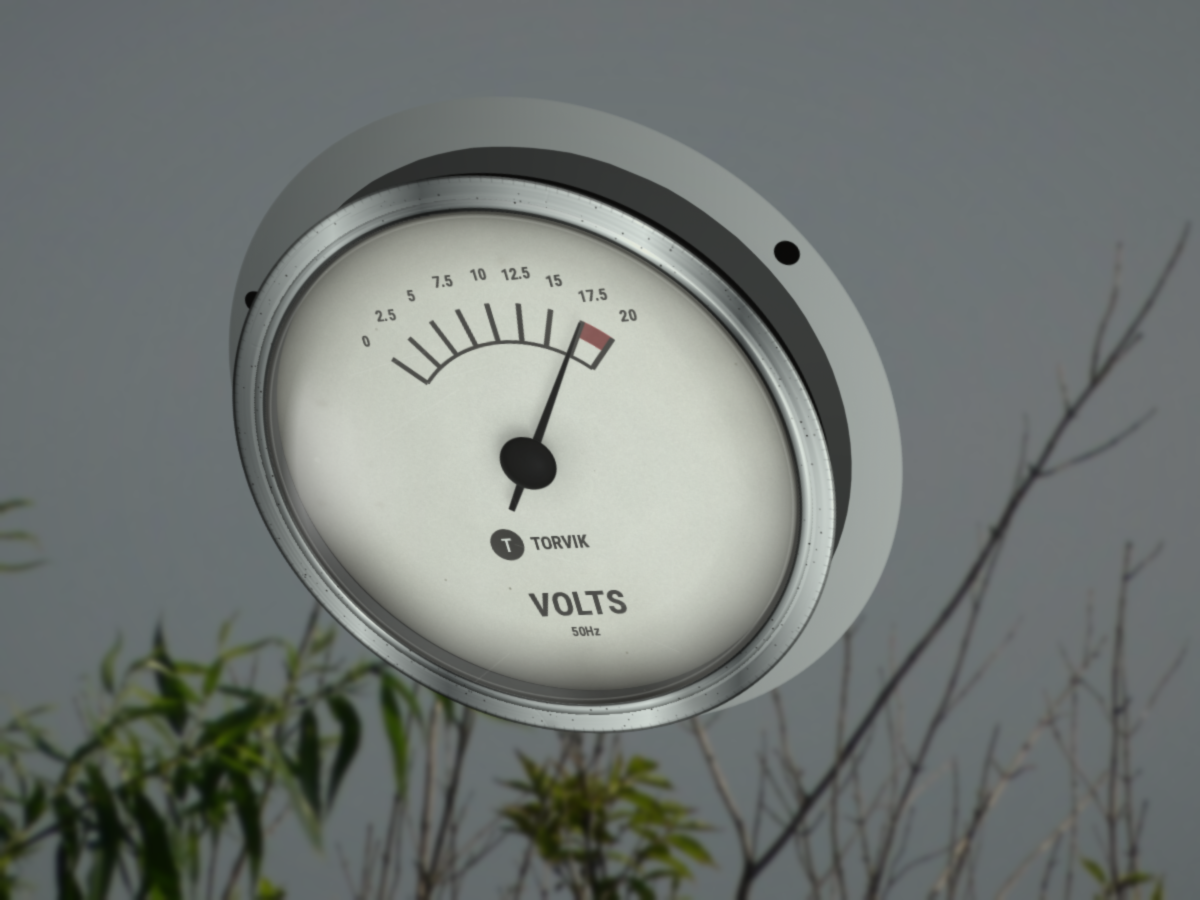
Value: 17.5 V
